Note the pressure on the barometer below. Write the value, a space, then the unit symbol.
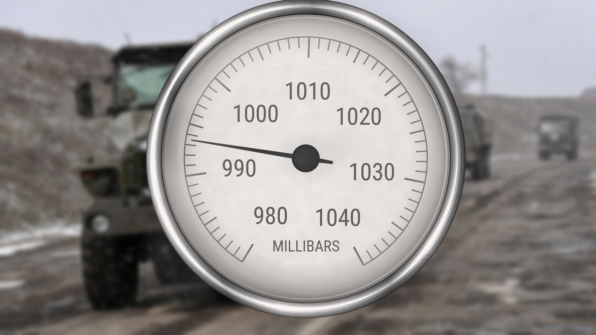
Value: 993.5 mbar
